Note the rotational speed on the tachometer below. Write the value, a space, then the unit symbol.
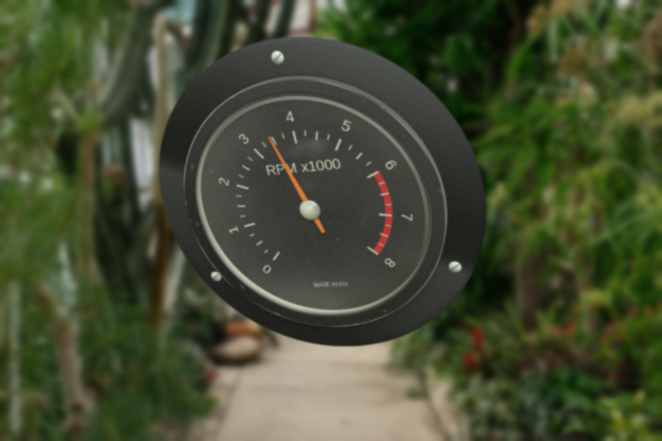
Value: 3500 rpm
